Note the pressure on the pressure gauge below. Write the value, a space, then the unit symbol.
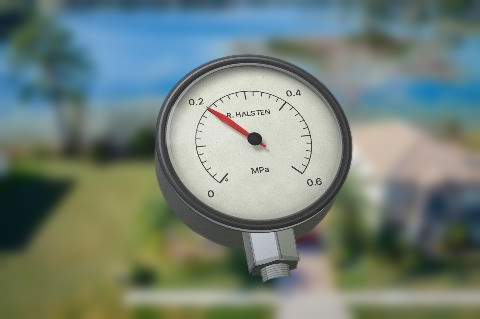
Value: 0.2 MPa
